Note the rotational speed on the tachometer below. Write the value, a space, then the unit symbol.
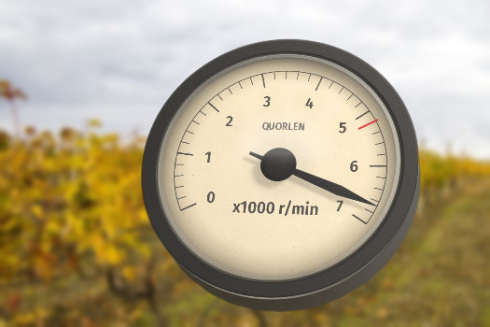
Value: 6700 rpm
